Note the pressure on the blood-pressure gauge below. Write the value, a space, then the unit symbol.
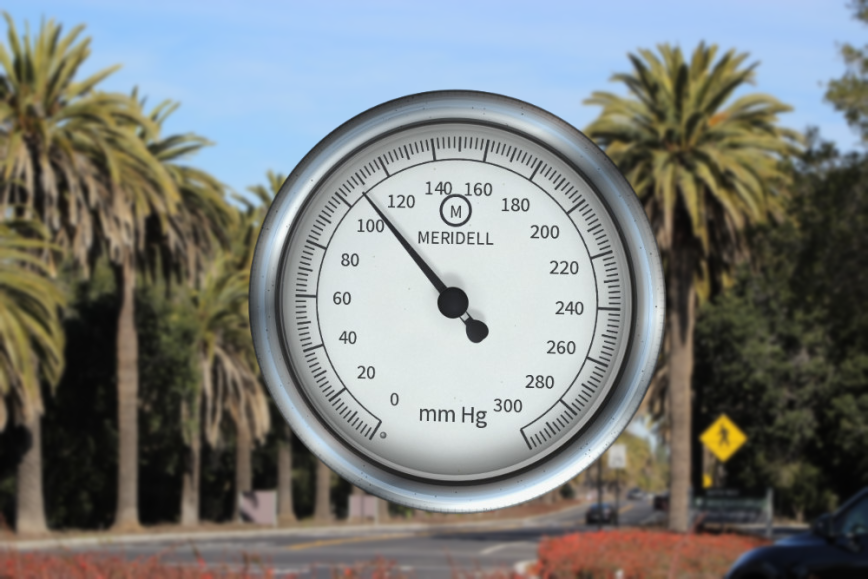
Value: 108 mmHg
